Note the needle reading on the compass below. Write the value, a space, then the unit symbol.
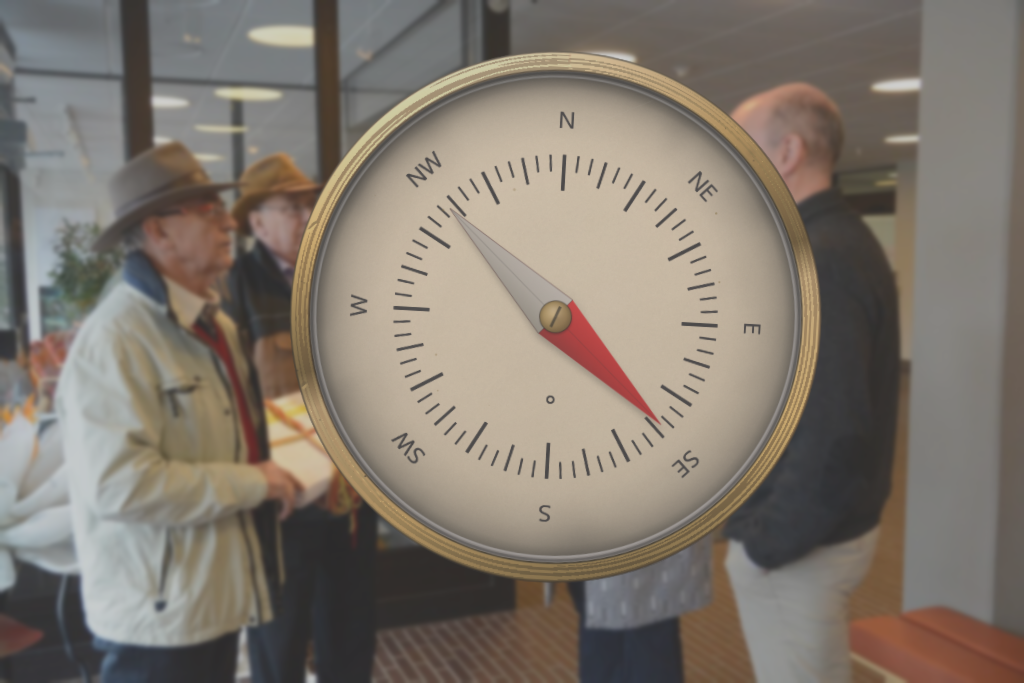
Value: 132.5 °
